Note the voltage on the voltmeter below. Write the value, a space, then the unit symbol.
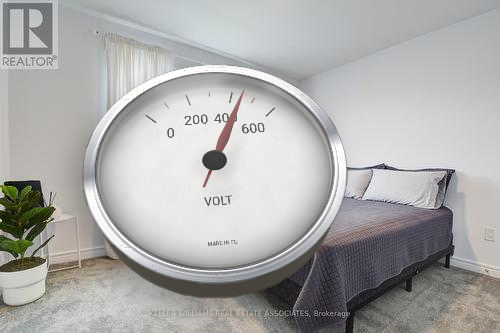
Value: 450 V
